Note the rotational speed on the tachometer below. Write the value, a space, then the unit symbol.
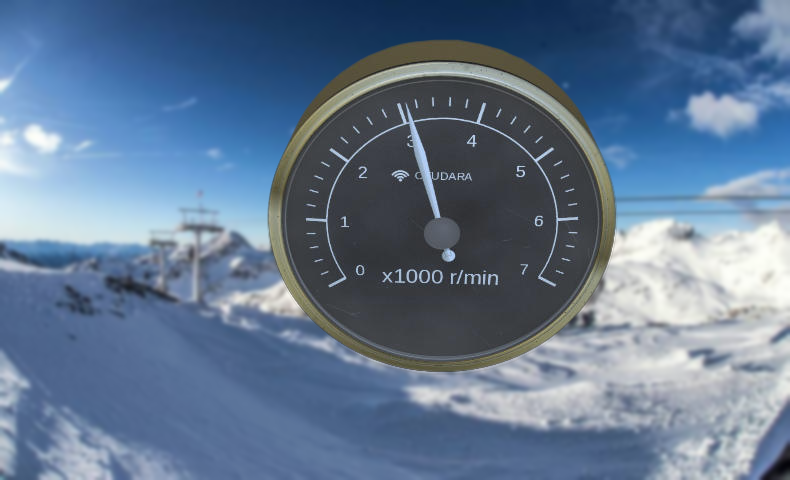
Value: 3100 rpm
